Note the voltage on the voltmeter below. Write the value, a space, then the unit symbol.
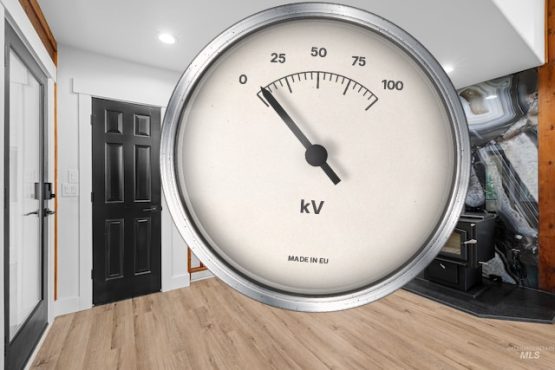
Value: 5 kV
